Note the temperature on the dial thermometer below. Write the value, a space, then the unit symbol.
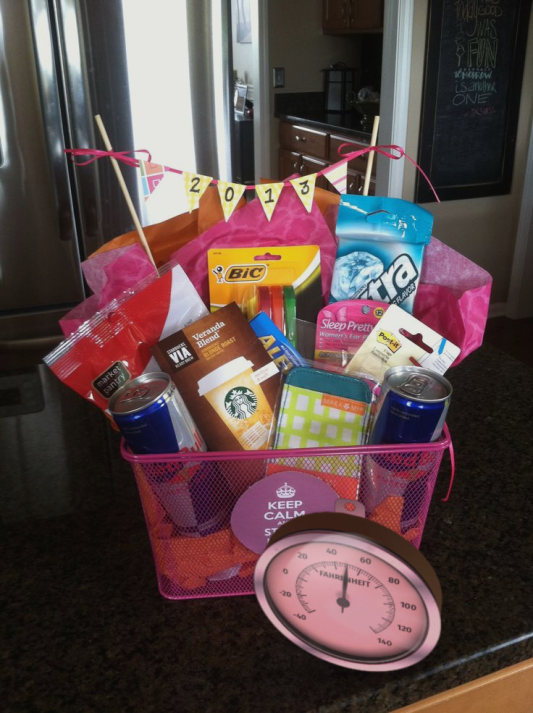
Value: 50 °F
